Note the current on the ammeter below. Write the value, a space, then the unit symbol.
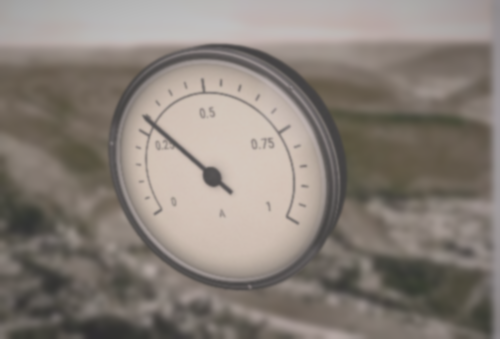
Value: 0.3 A
